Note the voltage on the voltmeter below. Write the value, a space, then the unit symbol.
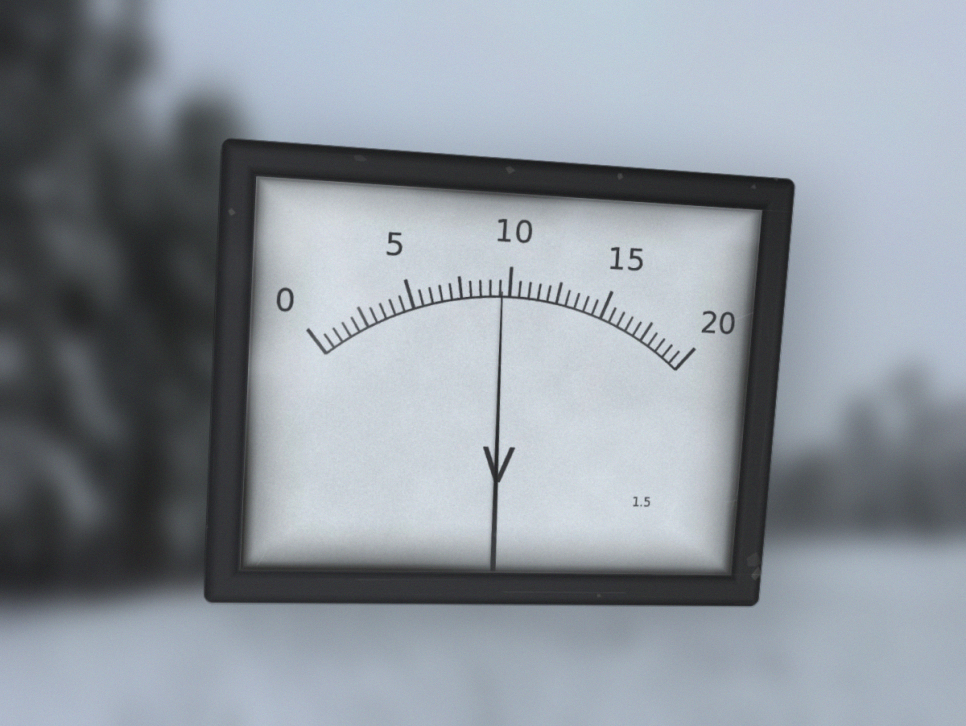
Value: 9.5 V
